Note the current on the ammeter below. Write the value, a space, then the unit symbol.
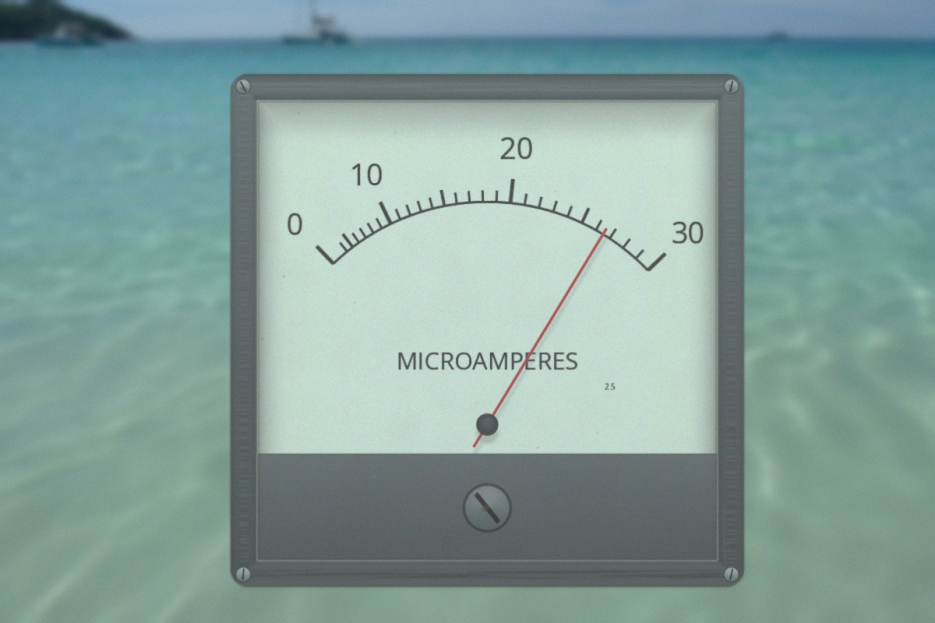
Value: 26.5 µA
